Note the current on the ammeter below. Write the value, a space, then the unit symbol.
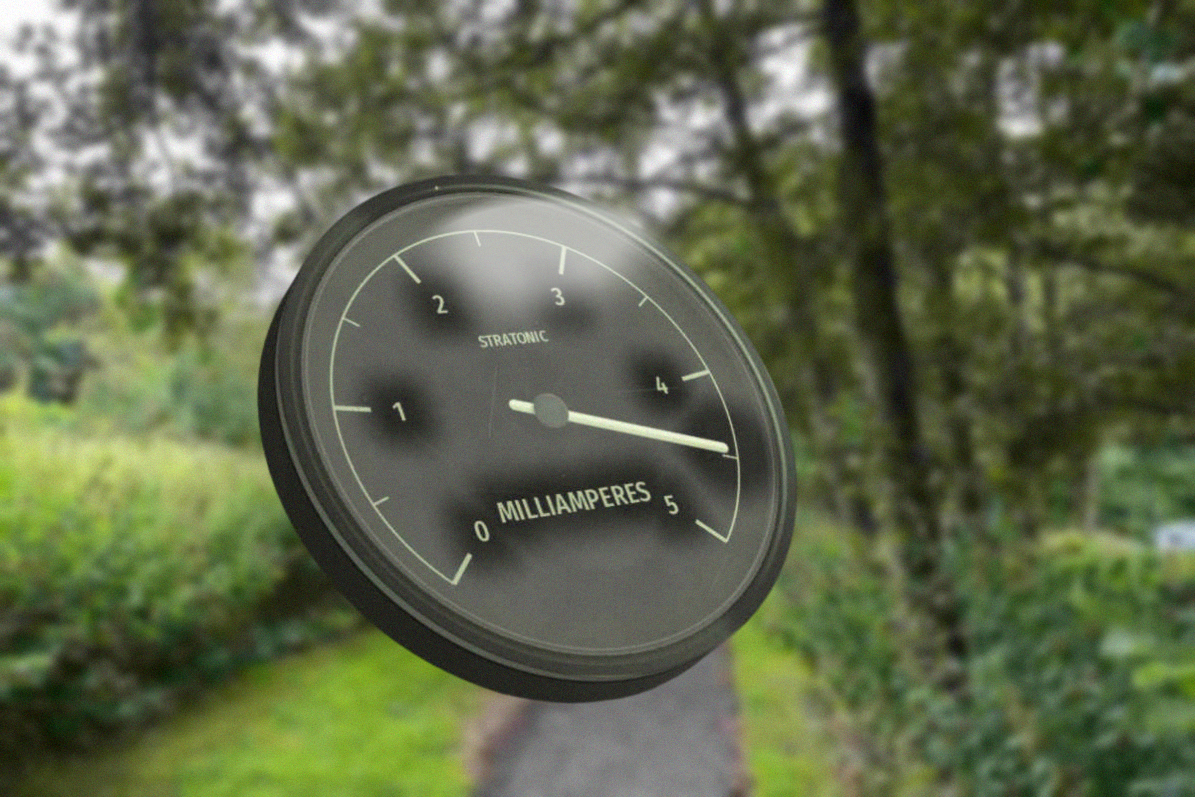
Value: 4.5 mA
